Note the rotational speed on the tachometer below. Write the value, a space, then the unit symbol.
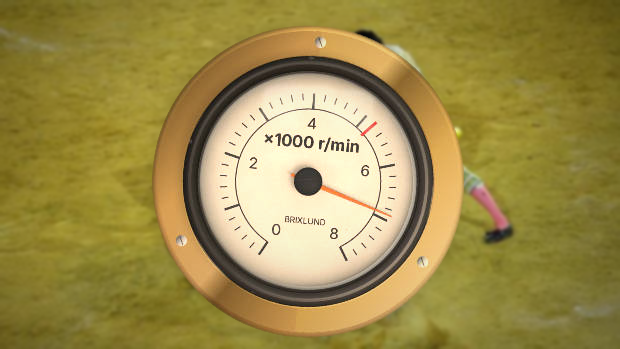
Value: 6900 rpm
